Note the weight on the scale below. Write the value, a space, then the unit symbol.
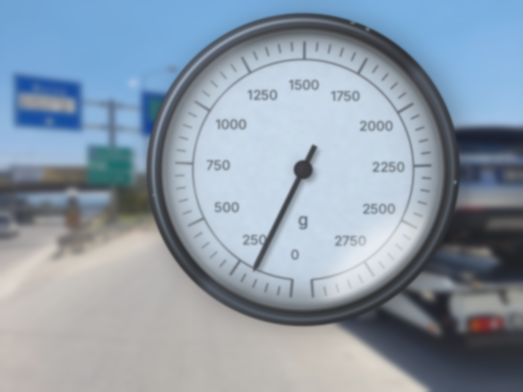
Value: 175 g
